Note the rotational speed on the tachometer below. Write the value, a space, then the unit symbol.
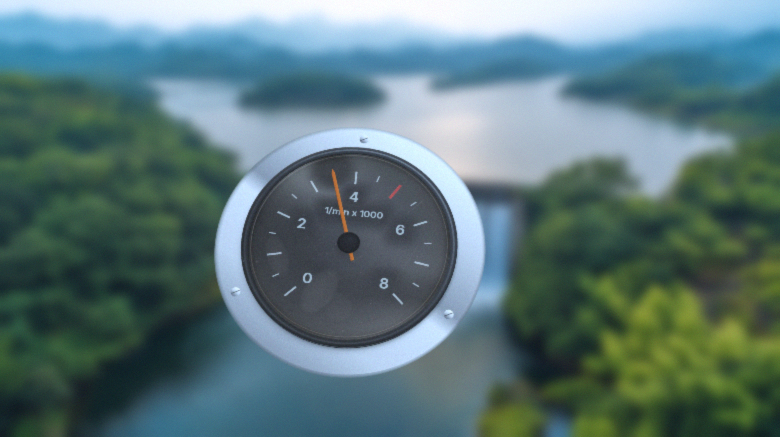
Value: 3500 rpm
